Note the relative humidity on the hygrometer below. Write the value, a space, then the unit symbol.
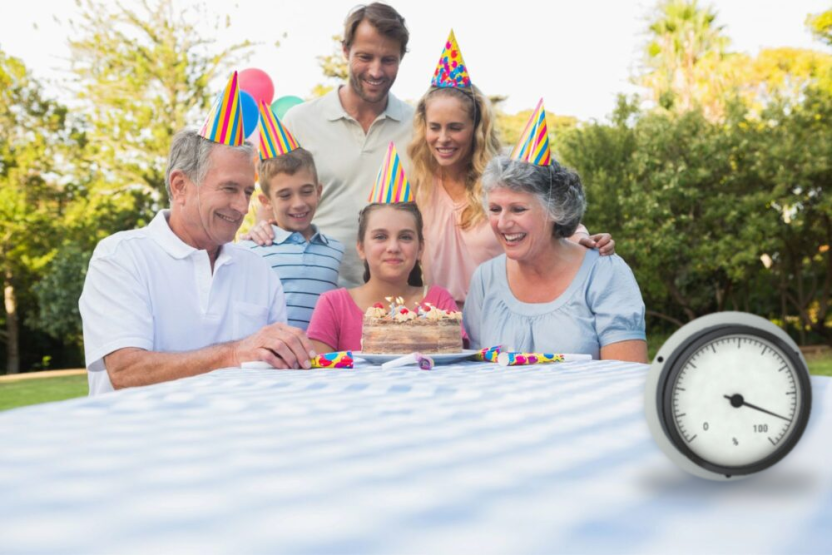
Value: 90 %
